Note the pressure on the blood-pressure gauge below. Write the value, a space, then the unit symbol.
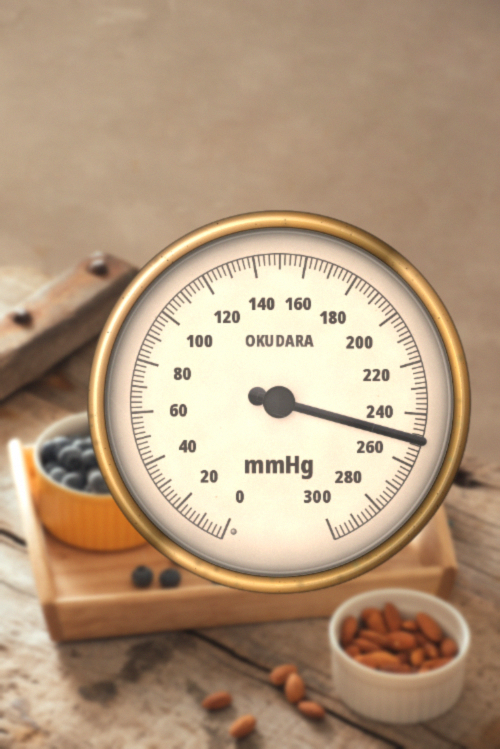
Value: 250 mmHg
